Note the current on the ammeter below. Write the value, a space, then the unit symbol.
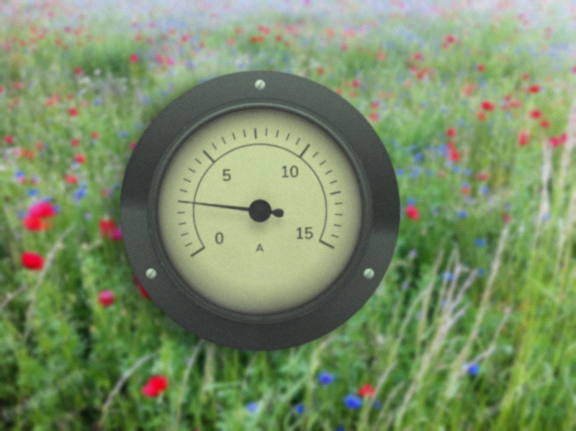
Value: 2.5 A
